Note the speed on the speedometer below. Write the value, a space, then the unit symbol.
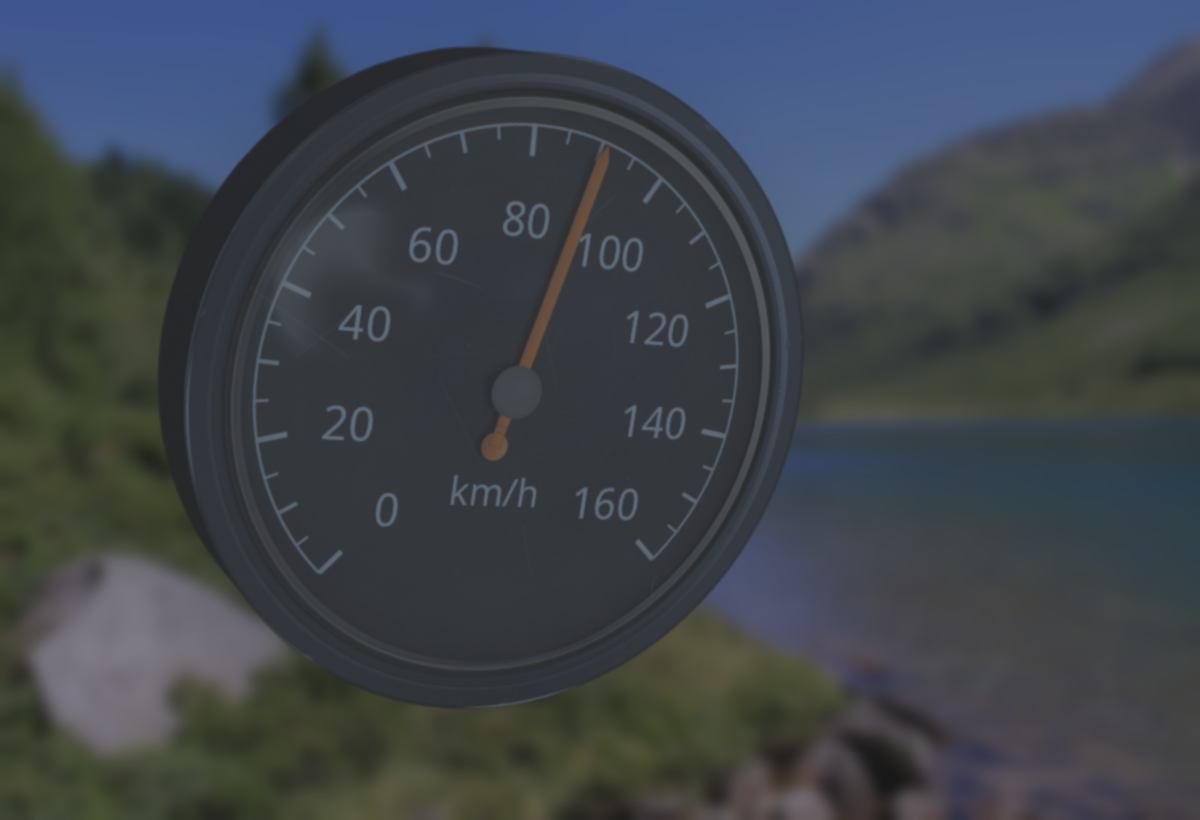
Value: 90 km/h
